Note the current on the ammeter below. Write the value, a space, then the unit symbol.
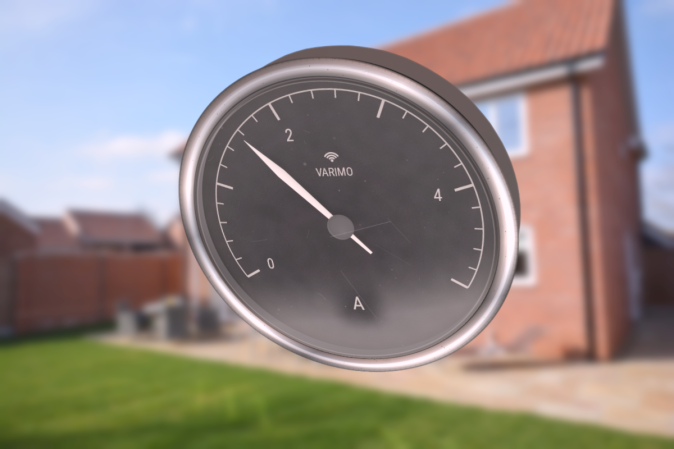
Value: 1.6 A
